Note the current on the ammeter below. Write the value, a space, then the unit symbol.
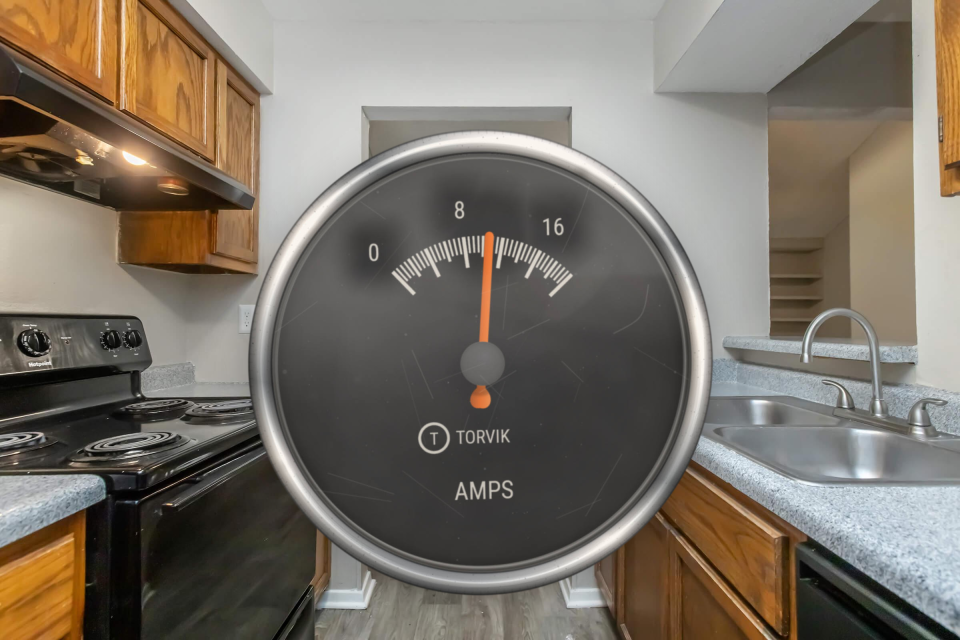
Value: 10.5 A
